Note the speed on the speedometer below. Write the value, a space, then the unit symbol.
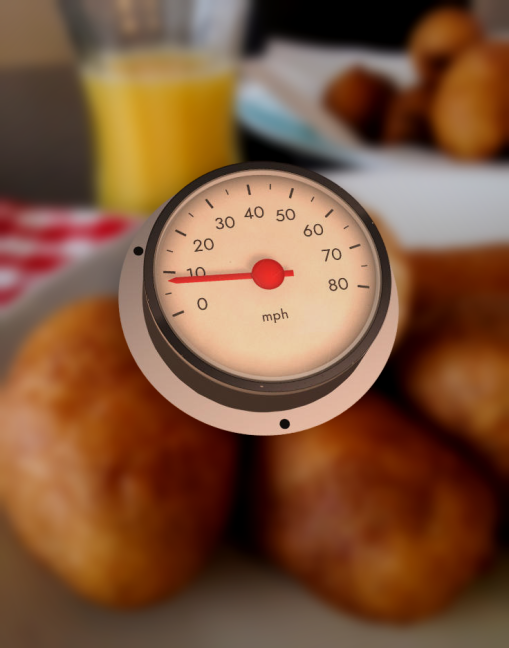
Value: 7.5 mph
